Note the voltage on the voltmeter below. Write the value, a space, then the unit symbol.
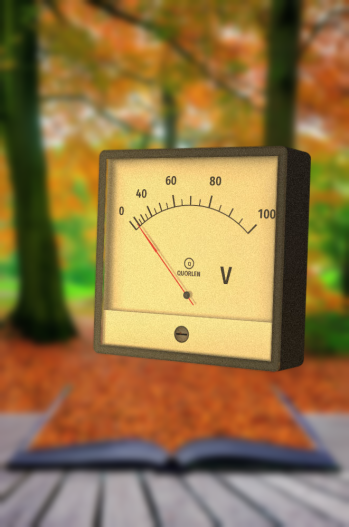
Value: 20 V
